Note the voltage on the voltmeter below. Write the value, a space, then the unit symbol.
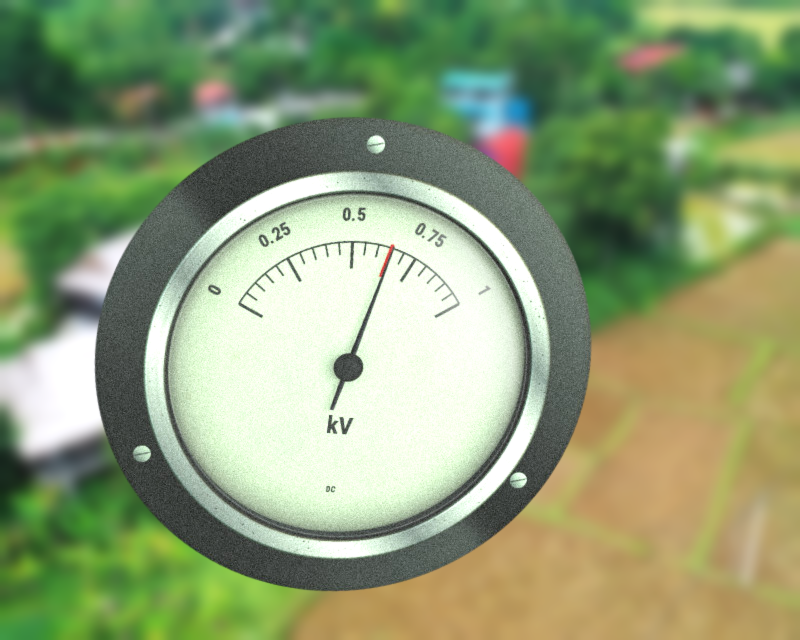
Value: 0.65 kV
